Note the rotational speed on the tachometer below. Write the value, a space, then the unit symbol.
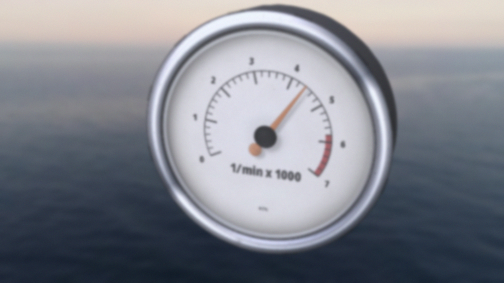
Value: 4400 rpm
